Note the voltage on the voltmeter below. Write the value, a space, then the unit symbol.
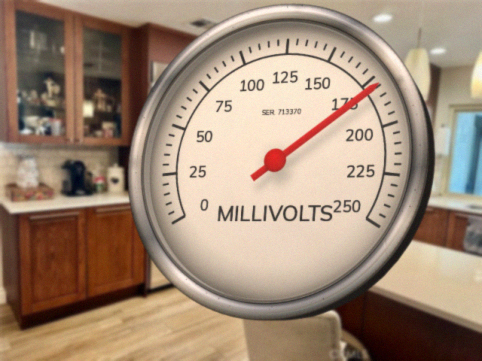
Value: 180 mV
